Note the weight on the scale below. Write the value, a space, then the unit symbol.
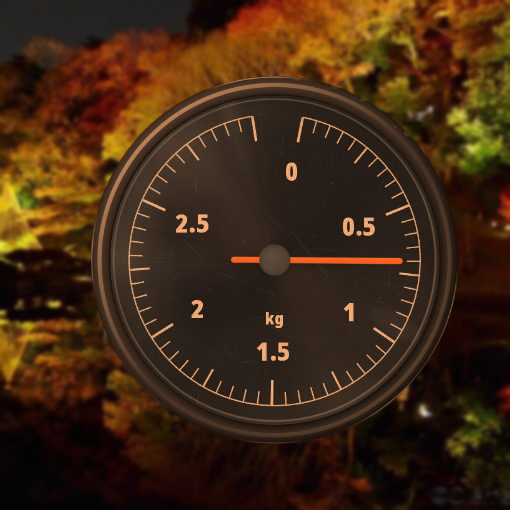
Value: 0.7 kg
